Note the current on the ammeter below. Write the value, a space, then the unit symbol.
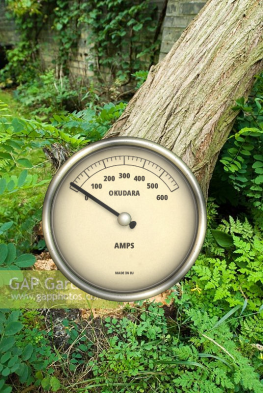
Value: 20 A
